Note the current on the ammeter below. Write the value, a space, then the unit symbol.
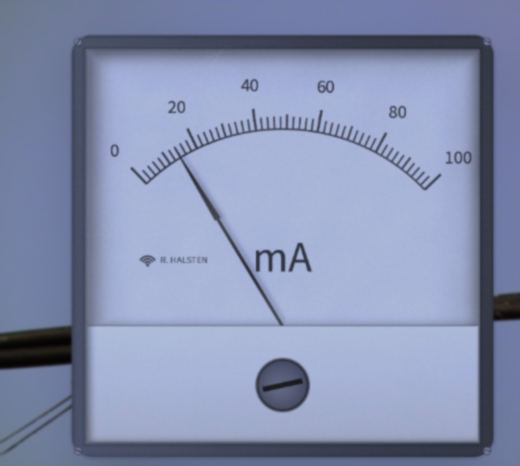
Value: 14 mA
